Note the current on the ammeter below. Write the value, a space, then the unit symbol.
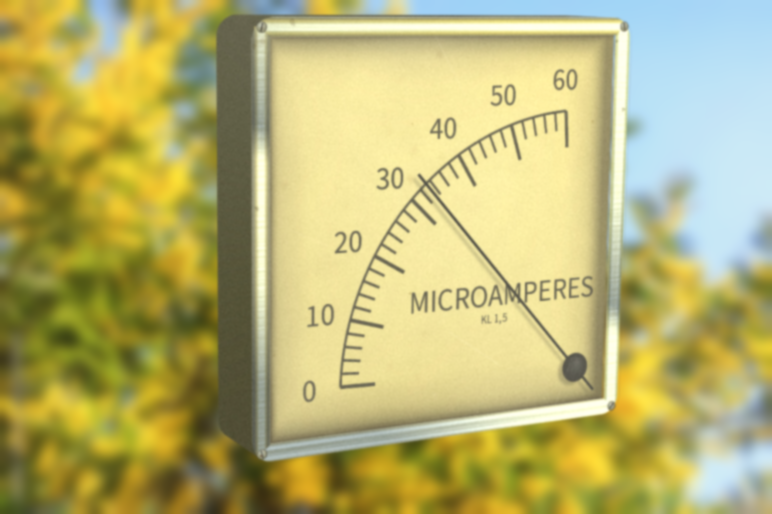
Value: 33 µA
